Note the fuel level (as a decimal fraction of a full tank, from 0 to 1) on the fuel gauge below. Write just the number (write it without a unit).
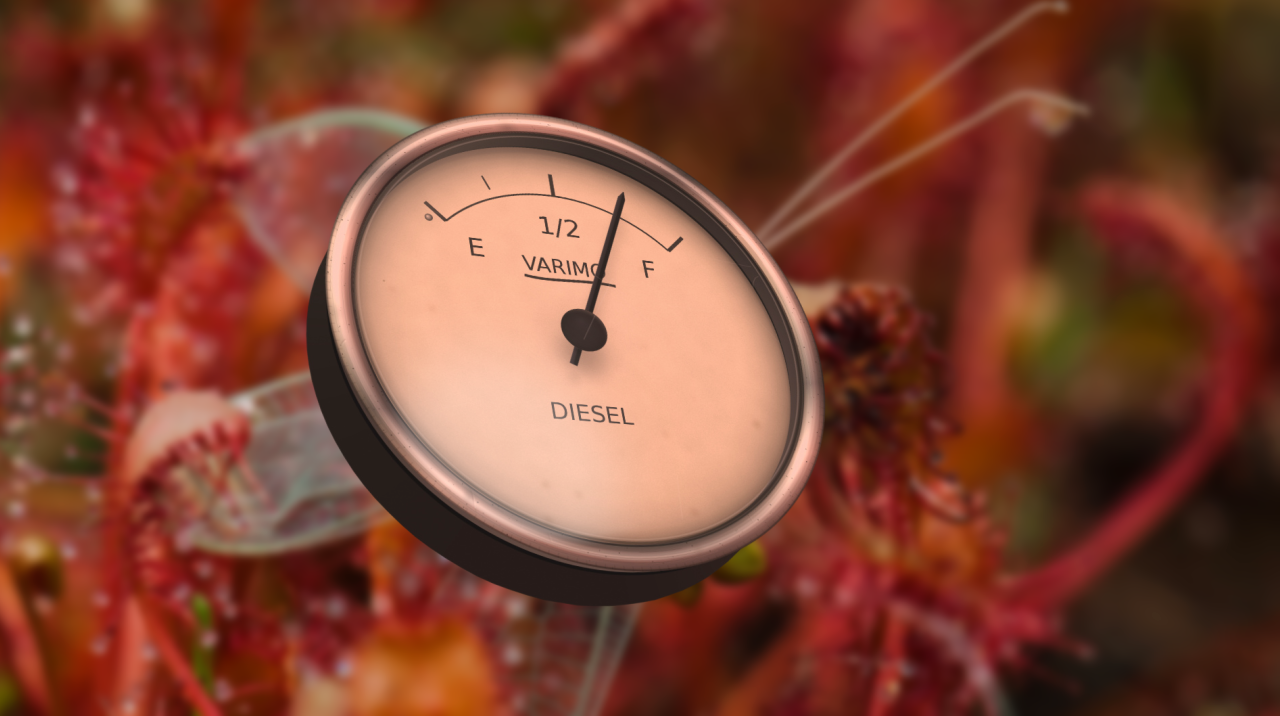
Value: 0.75
